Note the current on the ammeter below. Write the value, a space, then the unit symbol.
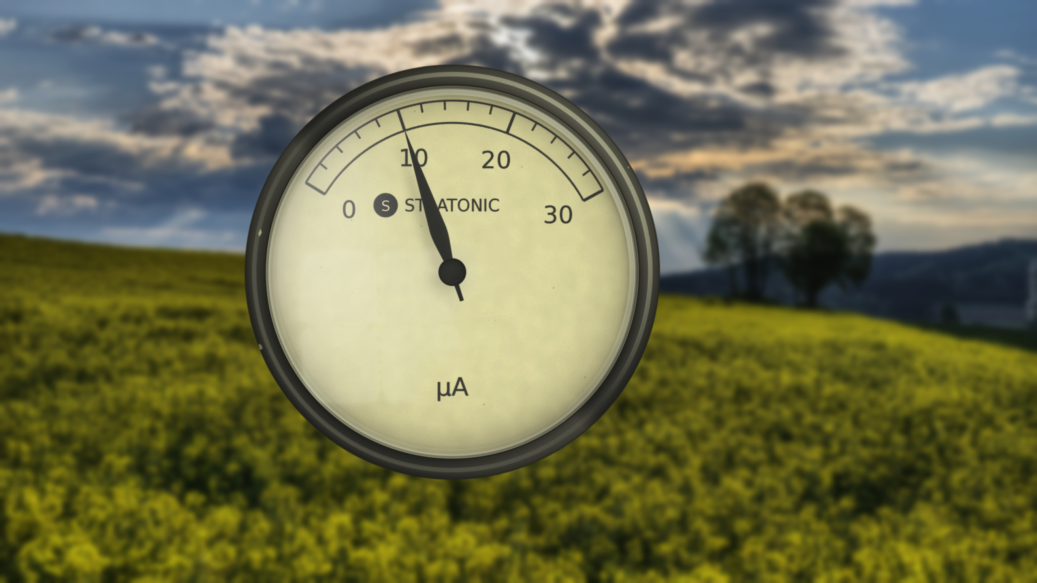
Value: 10 µA
